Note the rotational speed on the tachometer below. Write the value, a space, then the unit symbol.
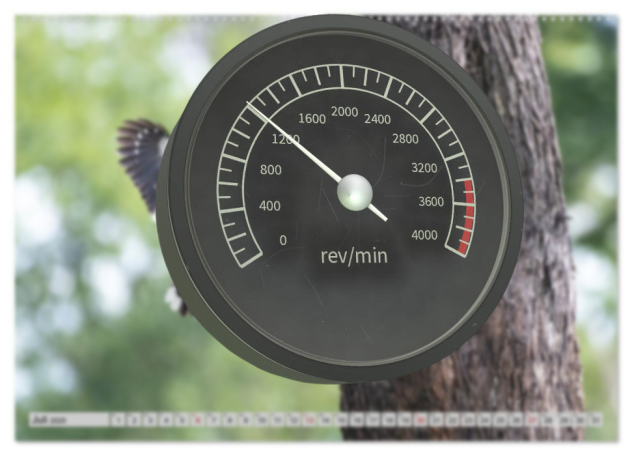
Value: 1200 rpm
